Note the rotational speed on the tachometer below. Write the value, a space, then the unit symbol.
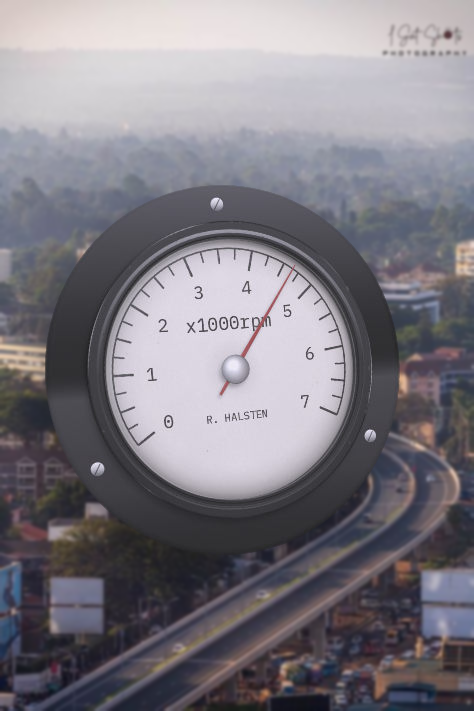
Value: 4625 rpm
